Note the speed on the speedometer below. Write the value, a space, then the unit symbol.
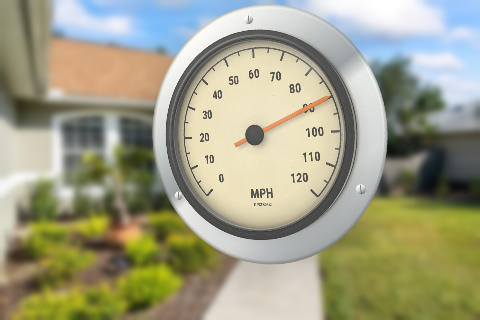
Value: 90 mph
